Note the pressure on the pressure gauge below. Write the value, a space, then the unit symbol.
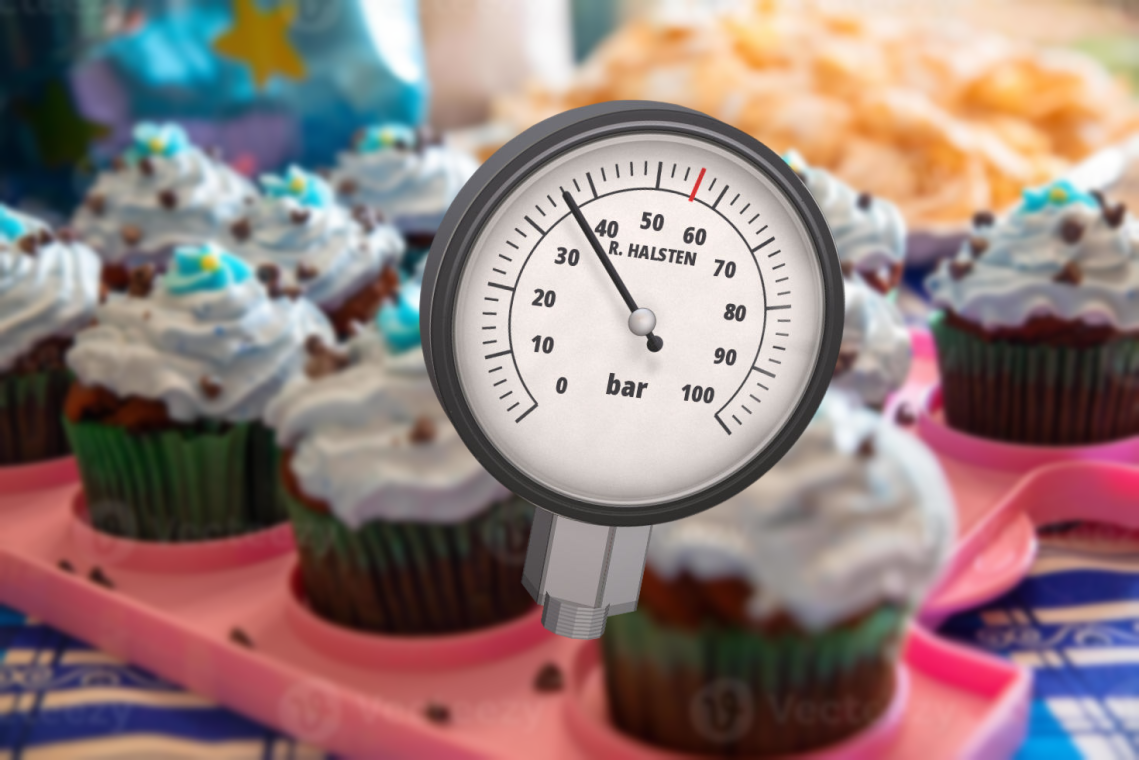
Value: 36 bar
